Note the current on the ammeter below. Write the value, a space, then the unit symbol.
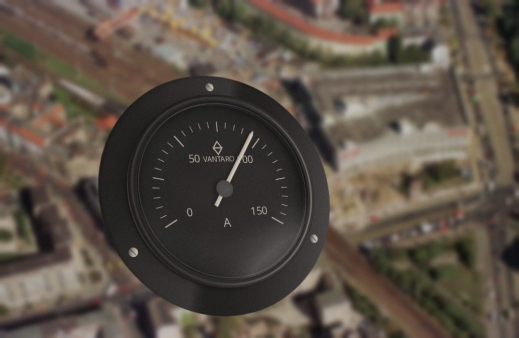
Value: 95 A
